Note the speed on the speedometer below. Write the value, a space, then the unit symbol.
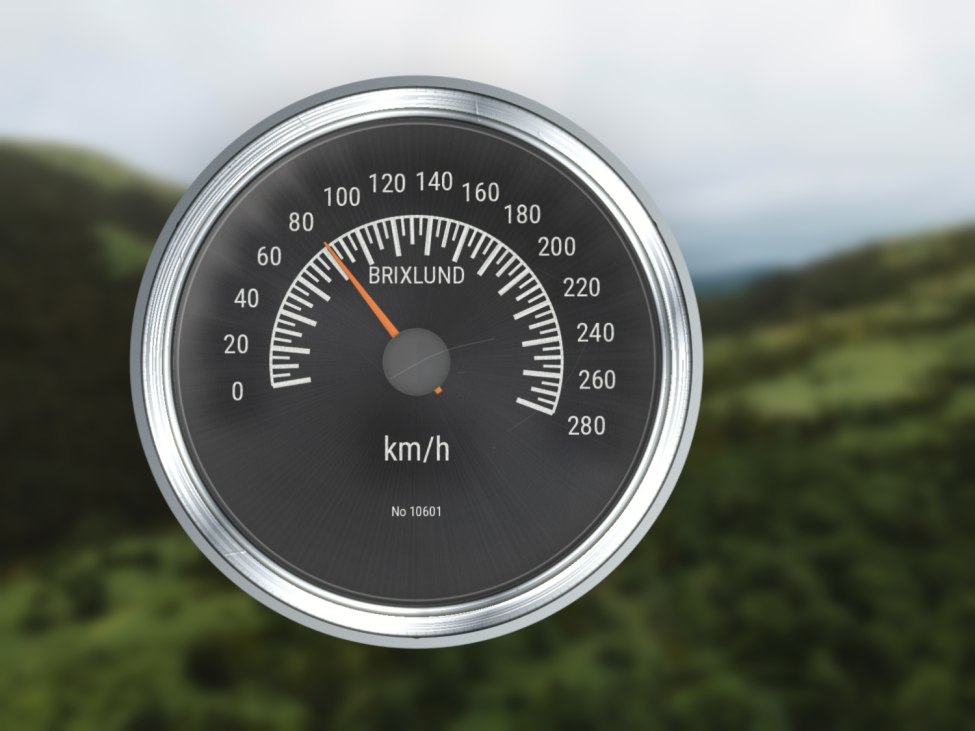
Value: 82.5 km/h
